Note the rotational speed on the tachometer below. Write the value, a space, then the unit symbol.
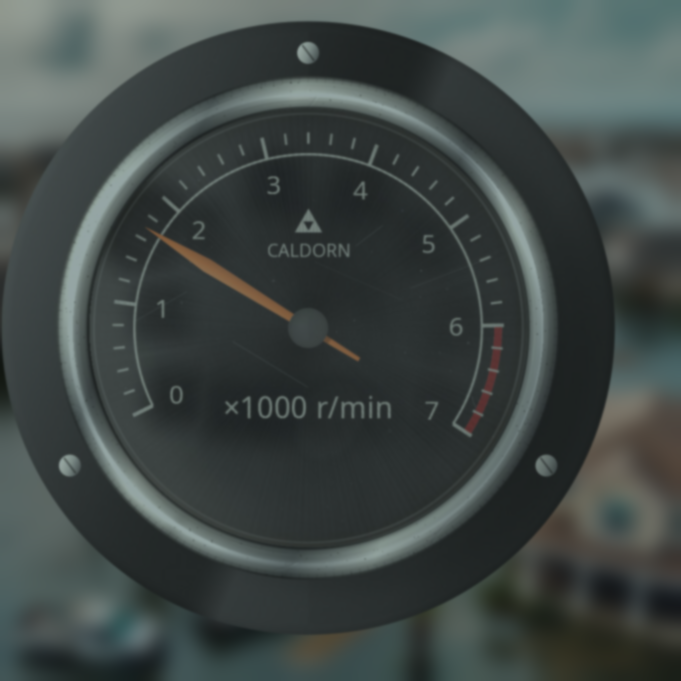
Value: 1700 rpm
